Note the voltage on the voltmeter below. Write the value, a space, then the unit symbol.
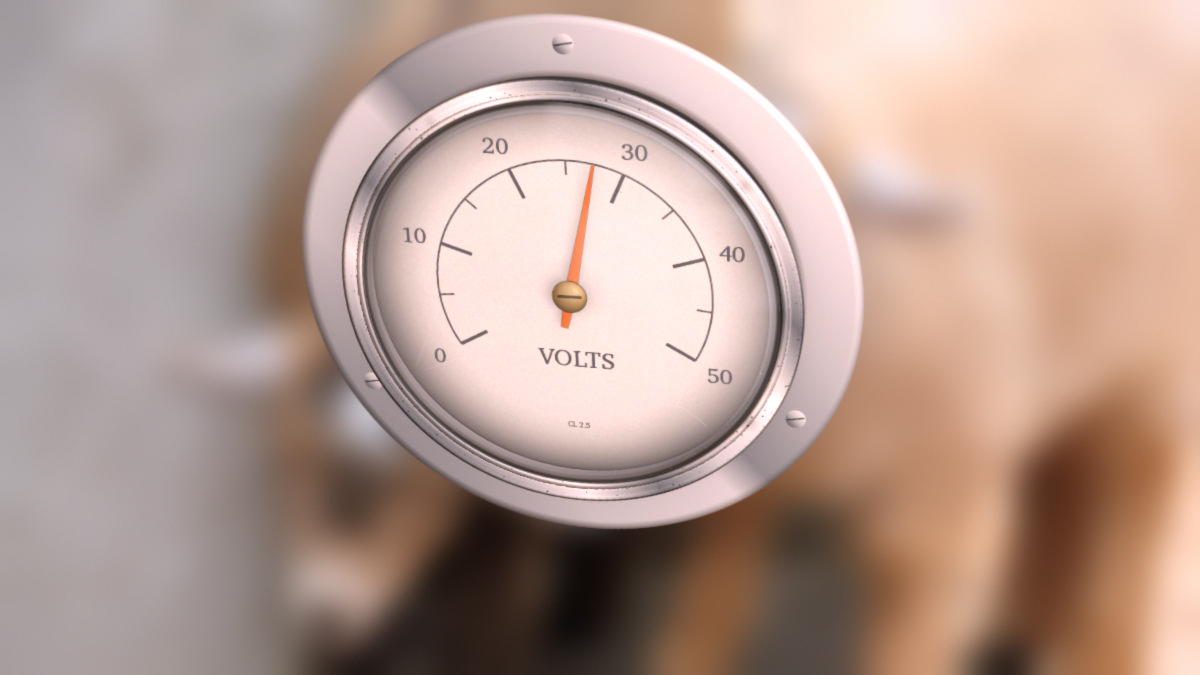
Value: 27.5 V
